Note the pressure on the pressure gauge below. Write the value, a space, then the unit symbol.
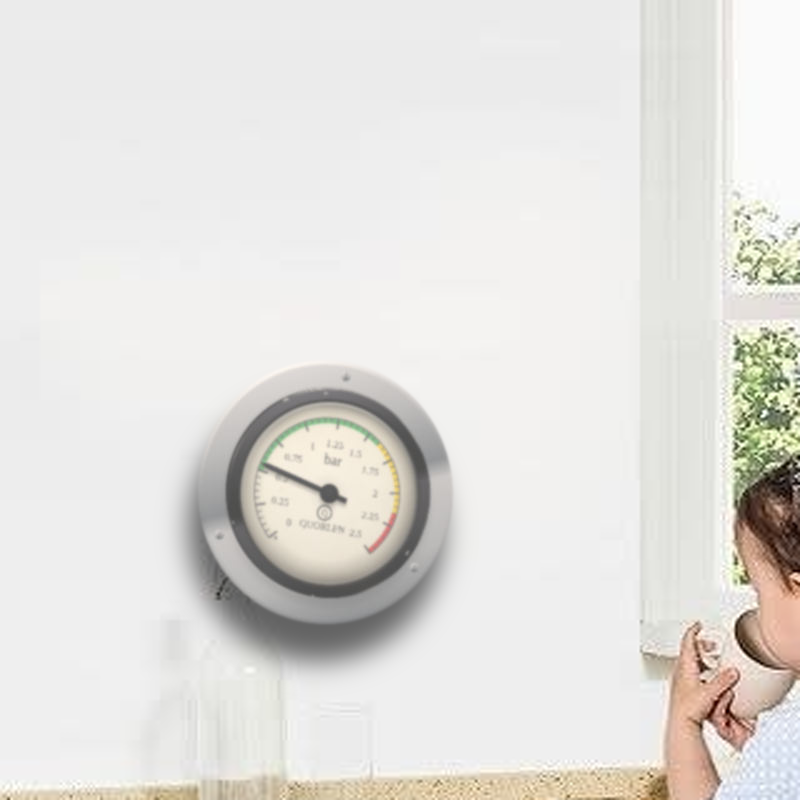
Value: 0.55 bar
